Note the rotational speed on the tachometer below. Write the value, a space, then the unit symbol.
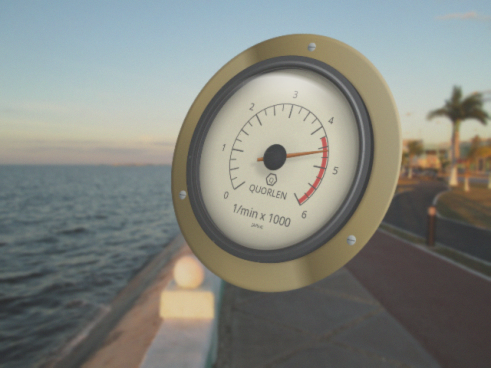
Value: 4625 rpm
